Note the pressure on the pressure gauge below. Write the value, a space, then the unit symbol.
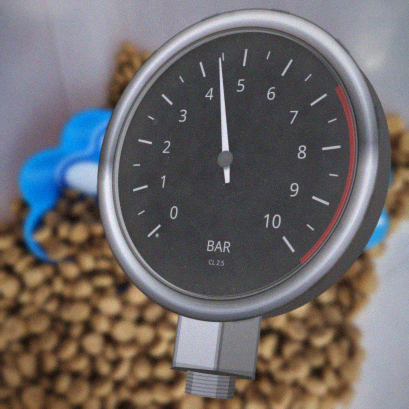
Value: 4.5 bar
